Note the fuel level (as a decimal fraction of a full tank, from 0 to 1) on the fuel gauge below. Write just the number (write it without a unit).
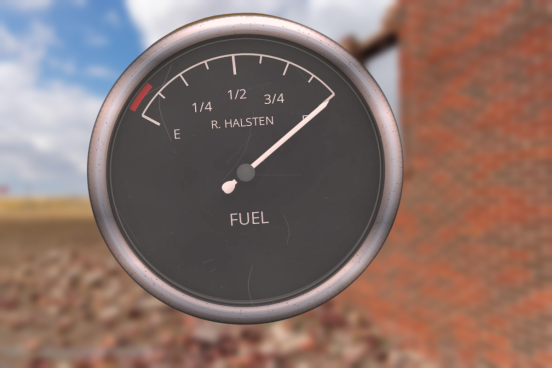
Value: 1
